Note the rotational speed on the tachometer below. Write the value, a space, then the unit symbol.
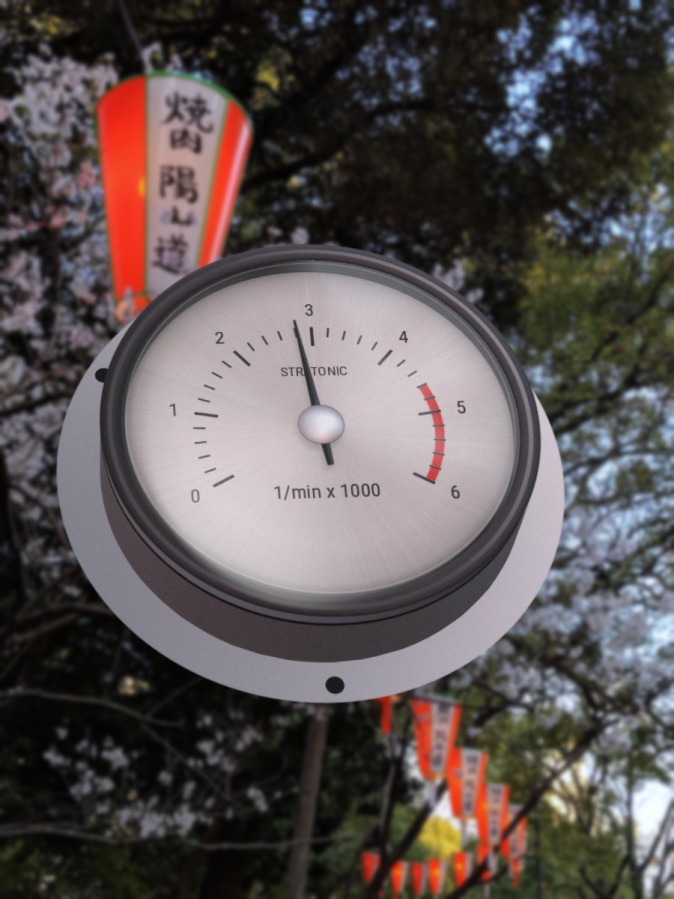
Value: 2800 rpm
